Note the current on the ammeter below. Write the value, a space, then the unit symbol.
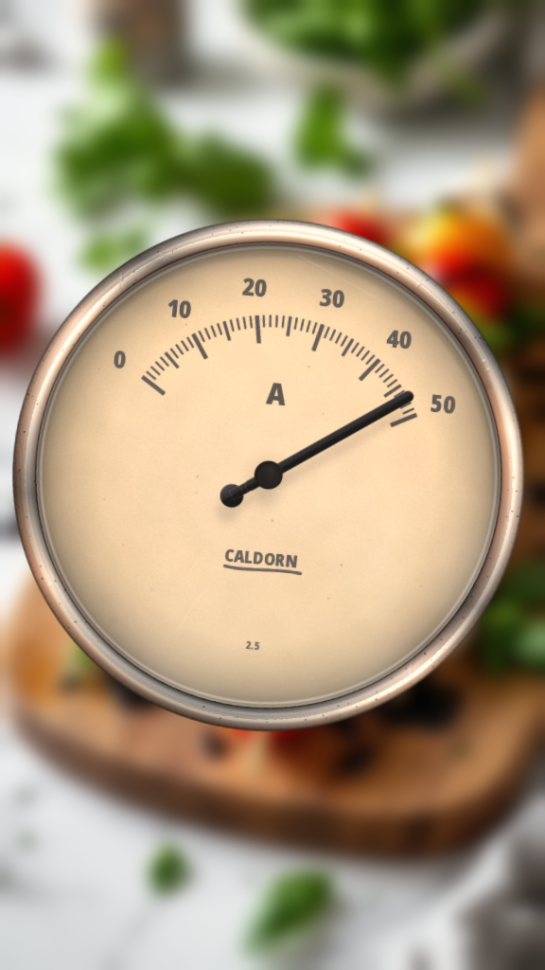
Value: 47 A
